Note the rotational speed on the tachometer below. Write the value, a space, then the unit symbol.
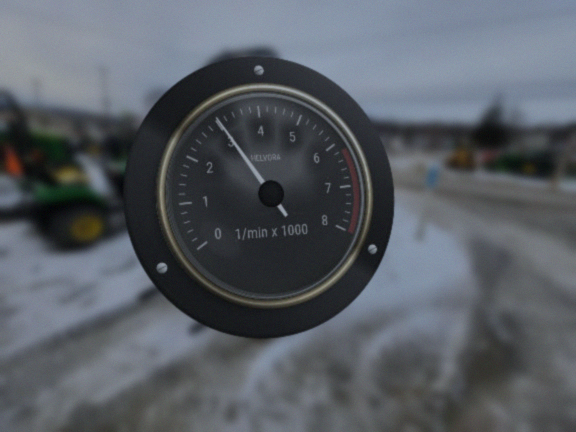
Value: 3000 rpm
